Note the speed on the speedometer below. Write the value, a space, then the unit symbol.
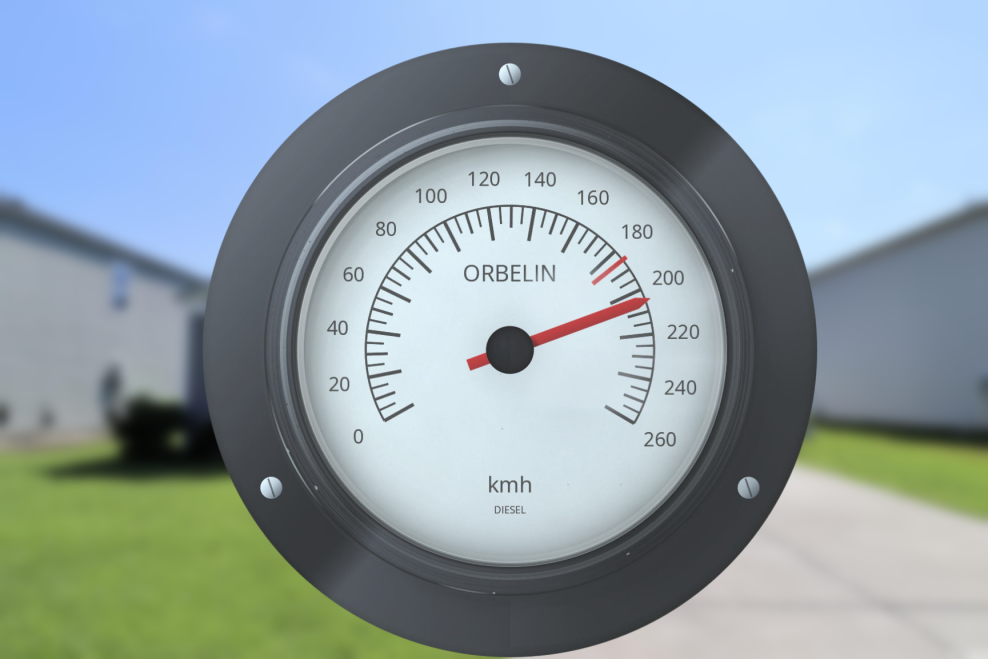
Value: 205 km/h
